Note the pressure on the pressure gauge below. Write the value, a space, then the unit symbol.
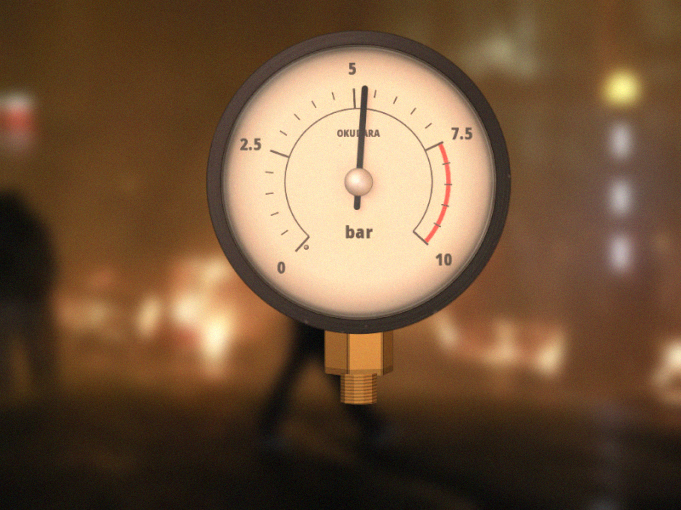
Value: 5.25 bar
